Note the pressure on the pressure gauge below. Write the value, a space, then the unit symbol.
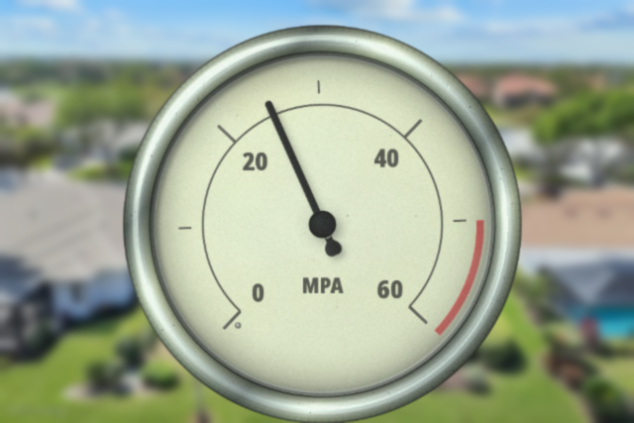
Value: 25 MPa
